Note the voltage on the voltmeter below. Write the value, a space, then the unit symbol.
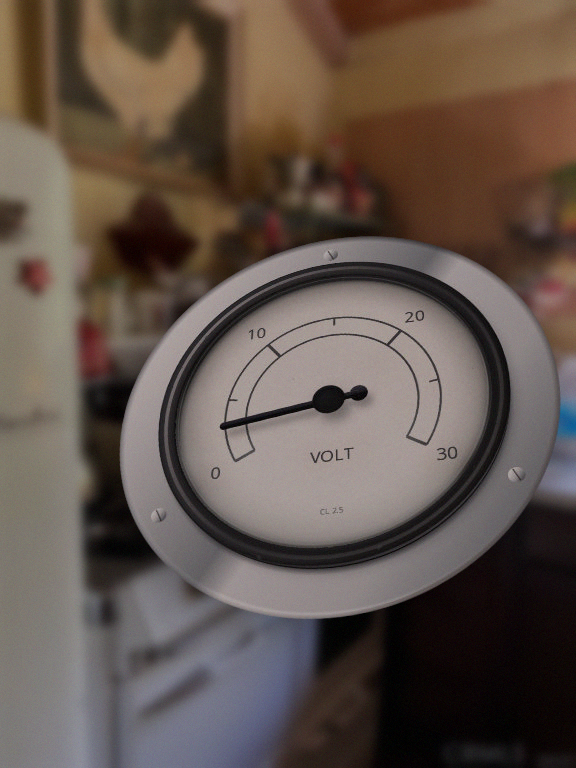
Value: 2.5 V
